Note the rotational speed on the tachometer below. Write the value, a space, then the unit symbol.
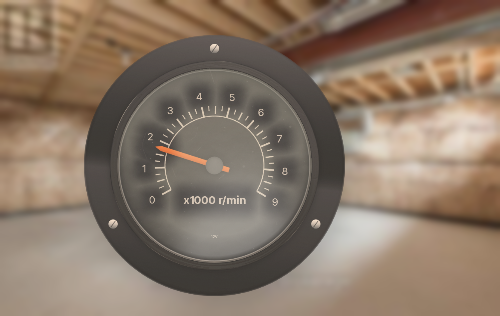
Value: 1750 rpm
